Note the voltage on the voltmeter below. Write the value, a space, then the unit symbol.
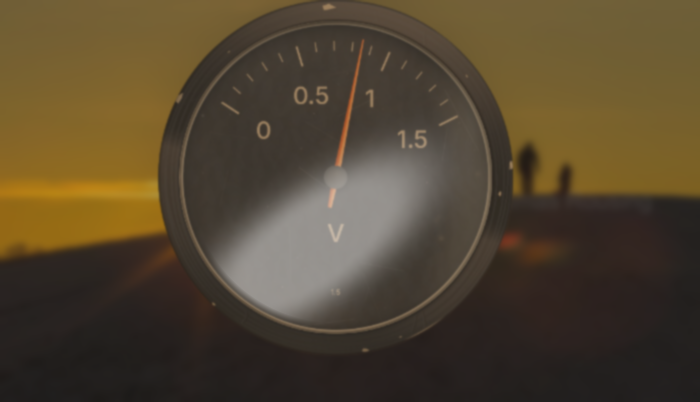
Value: 0.85 V
